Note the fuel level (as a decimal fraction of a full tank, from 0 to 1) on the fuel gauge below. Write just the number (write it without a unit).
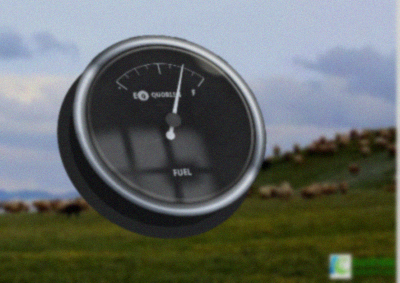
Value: 0.75
